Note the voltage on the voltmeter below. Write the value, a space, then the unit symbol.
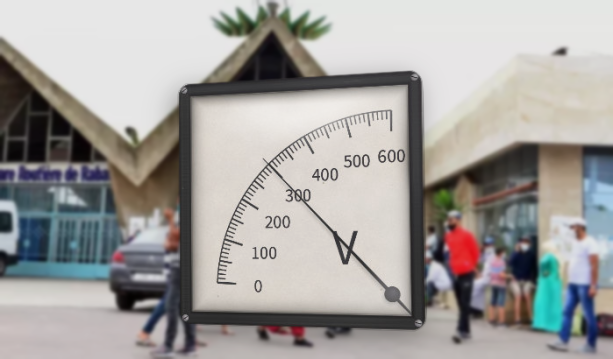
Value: 300 V
